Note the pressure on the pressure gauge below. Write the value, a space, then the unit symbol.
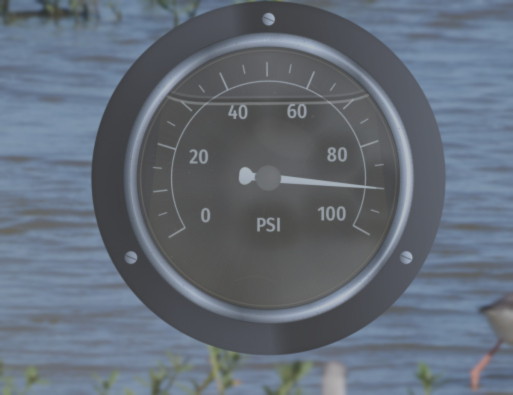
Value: 90 psi
